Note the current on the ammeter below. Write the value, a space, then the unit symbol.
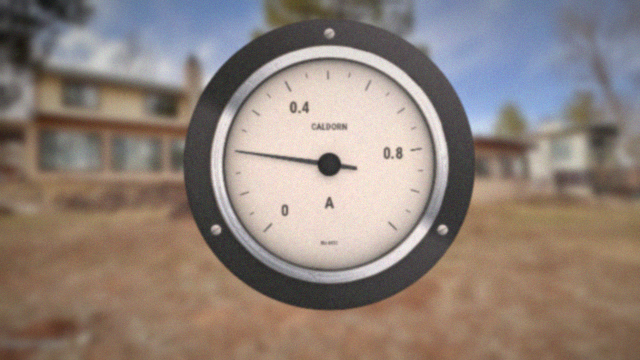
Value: 0.2 A
